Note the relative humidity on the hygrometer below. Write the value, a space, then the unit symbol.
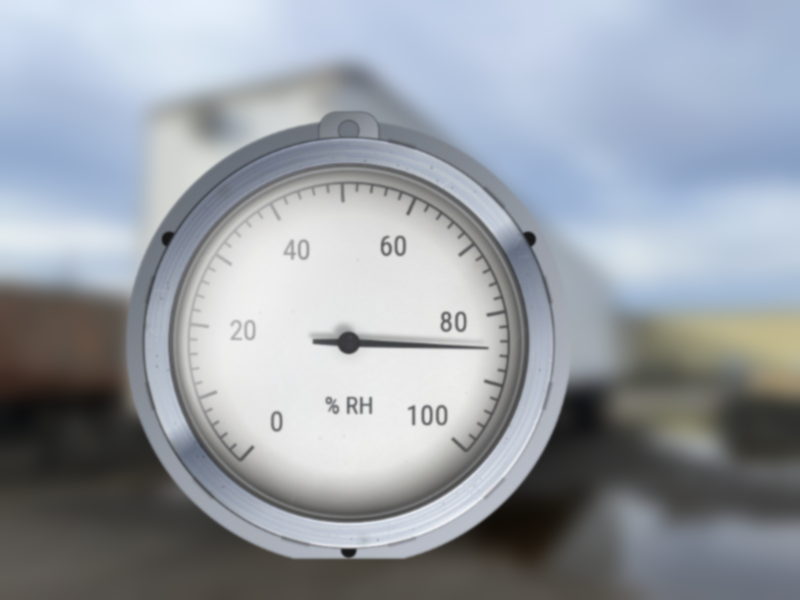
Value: 85 %
